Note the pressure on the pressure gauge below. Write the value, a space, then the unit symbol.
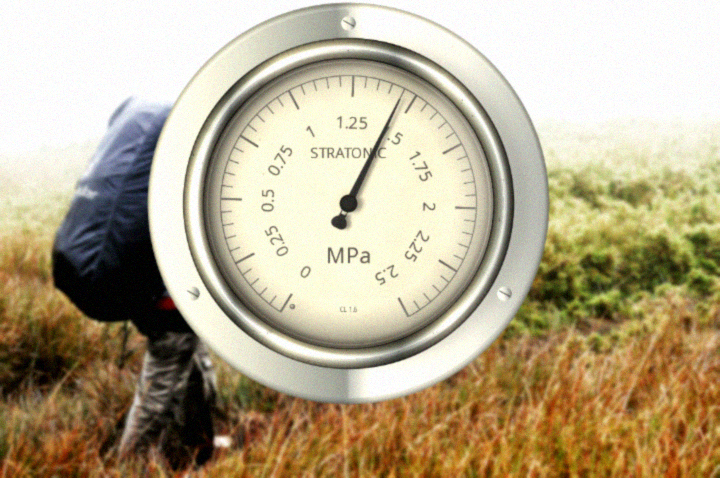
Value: 1.45 MPa
